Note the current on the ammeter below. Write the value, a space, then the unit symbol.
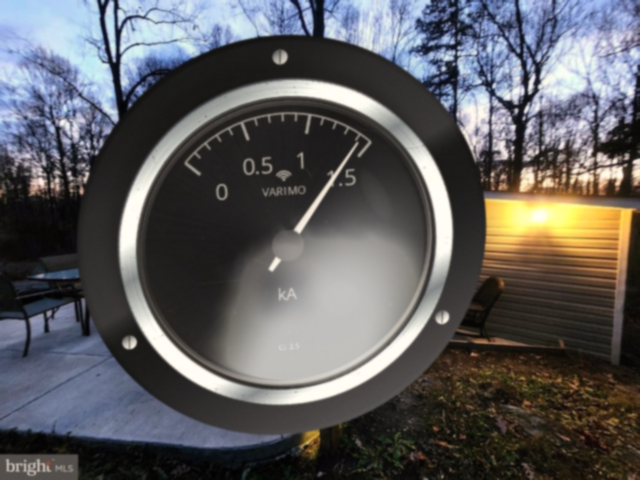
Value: 1.4 kA
